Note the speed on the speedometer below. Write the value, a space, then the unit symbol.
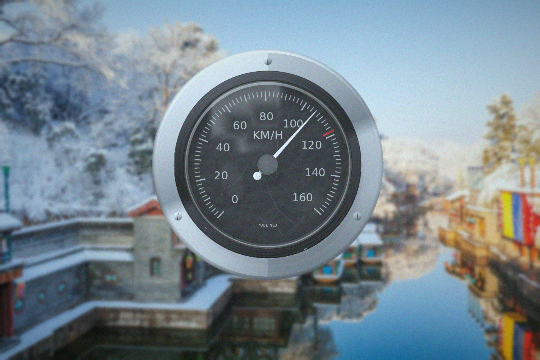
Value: 106 km/h
